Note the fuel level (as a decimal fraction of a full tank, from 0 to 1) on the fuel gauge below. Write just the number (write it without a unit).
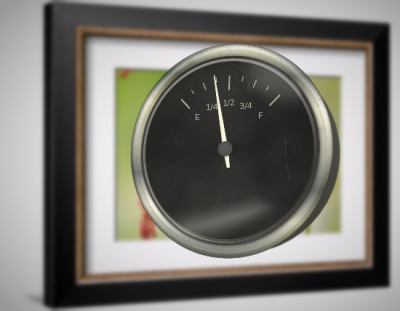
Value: 0.375
